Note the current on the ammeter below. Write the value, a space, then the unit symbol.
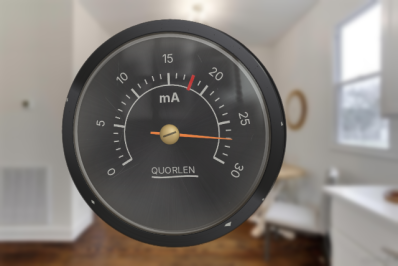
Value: 27 mA
